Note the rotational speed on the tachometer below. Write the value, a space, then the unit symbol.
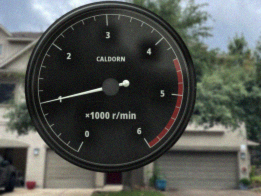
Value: 1000 rpm
